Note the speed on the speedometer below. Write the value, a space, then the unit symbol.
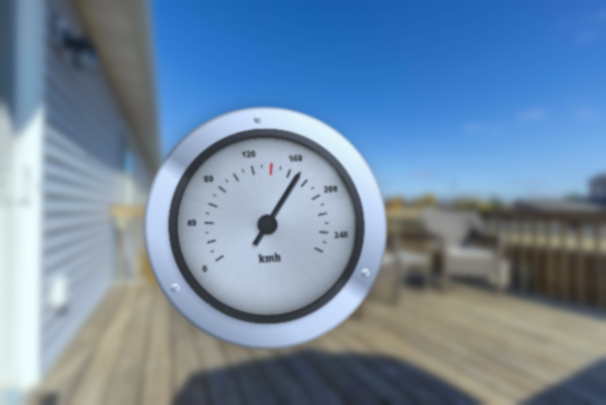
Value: 170 km/h
